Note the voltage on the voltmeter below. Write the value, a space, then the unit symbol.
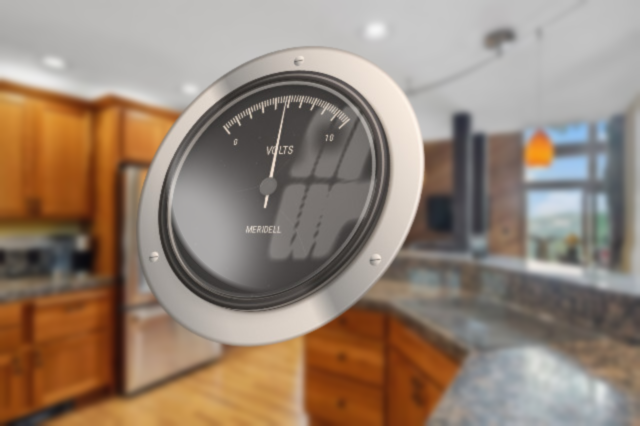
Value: 5 V
